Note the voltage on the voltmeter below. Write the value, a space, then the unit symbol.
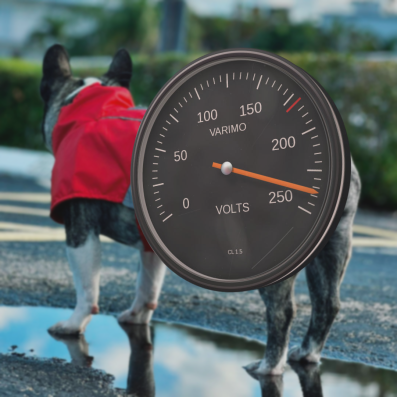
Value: 237.5 V
